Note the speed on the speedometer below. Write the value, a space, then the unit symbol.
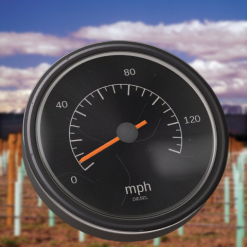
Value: 5 mph
